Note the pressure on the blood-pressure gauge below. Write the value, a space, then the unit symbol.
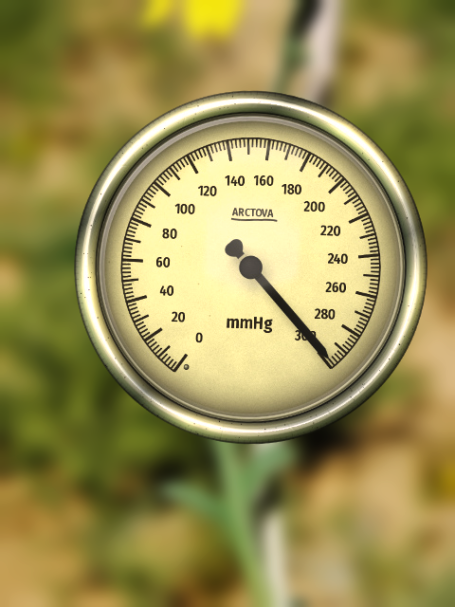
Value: 298 mmHg
